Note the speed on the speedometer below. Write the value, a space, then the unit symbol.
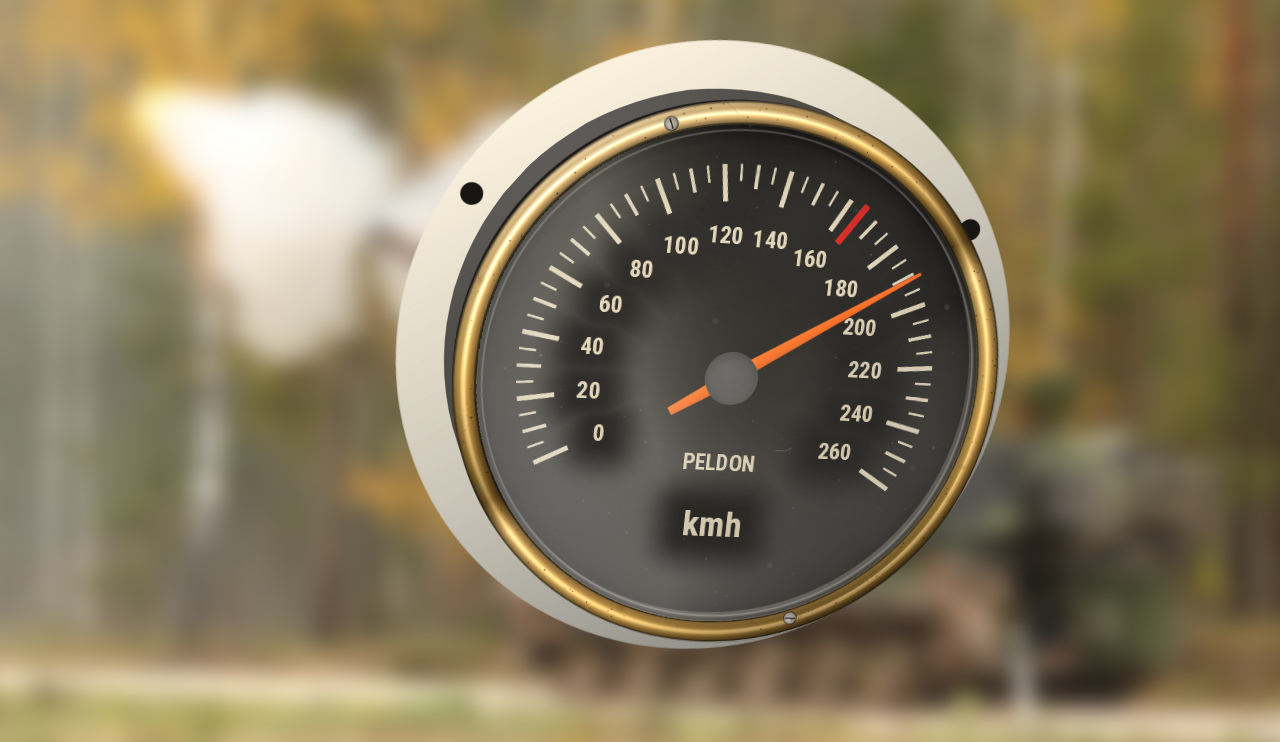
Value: 190 km/h
